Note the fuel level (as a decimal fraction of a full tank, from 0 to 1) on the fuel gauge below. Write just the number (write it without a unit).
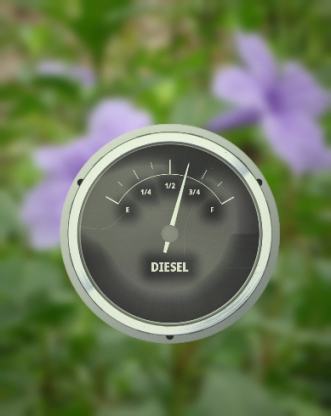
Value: 0.625
